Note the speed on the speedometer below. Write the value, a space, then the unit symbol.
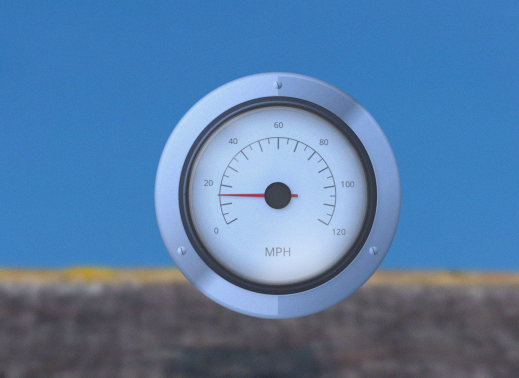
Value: 15 mph
